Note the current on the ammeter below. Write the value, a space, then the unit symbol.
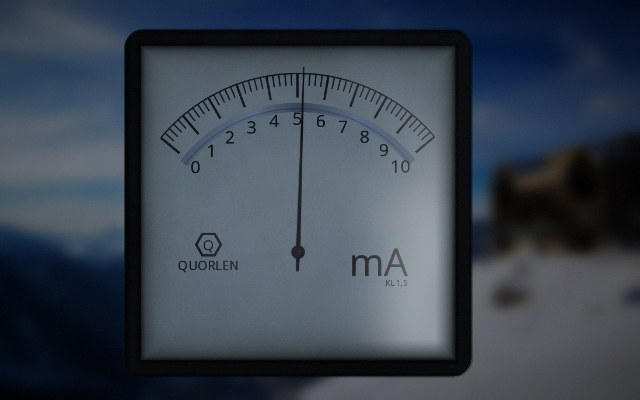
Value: 5.2 mA
